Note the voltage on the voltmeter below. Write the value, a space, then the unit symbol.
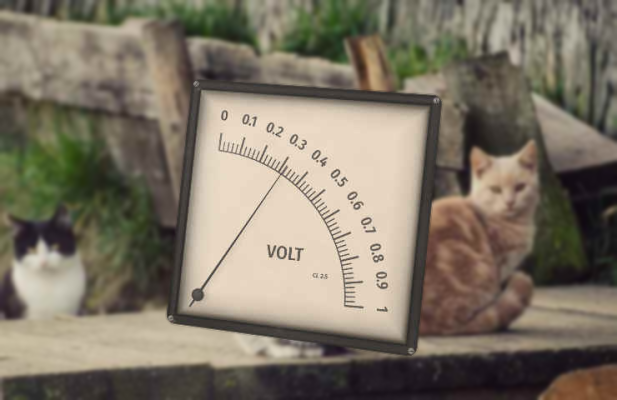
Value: 0.32 V
